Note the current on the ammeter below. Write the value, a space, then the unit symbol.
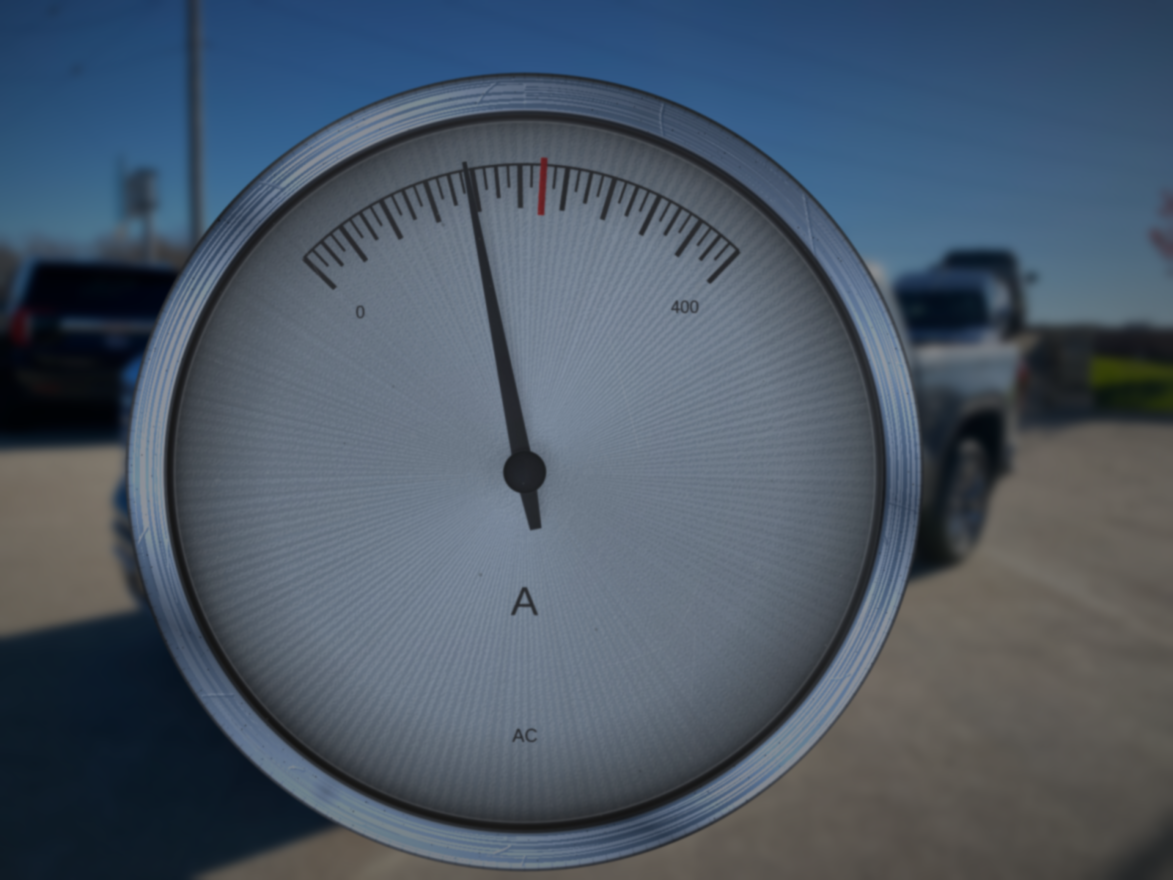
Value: 155 A
